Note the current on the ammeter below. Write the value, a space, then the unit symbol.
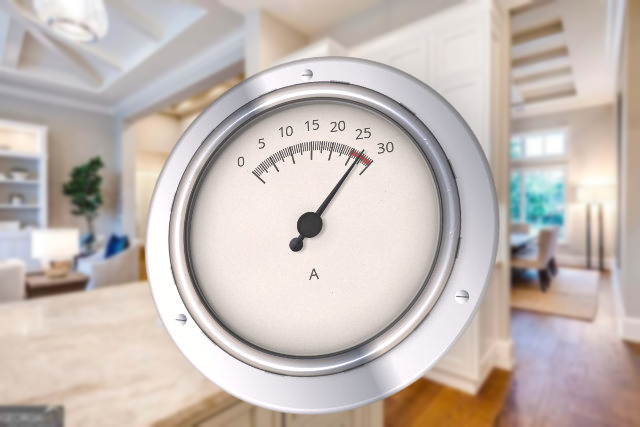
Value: 27.5 A
